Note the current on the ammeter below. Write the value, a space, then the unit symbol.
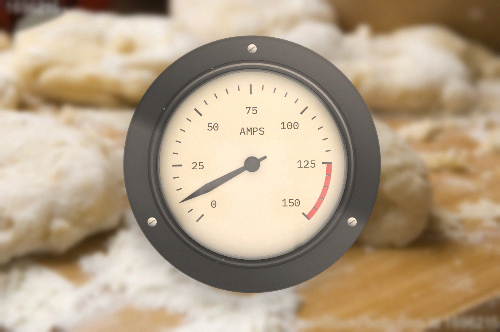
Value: 10 A
